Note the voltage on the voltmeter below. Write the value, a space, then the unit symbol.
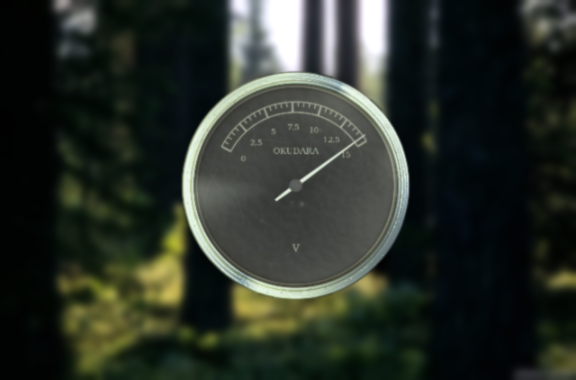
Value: 14.5 V
